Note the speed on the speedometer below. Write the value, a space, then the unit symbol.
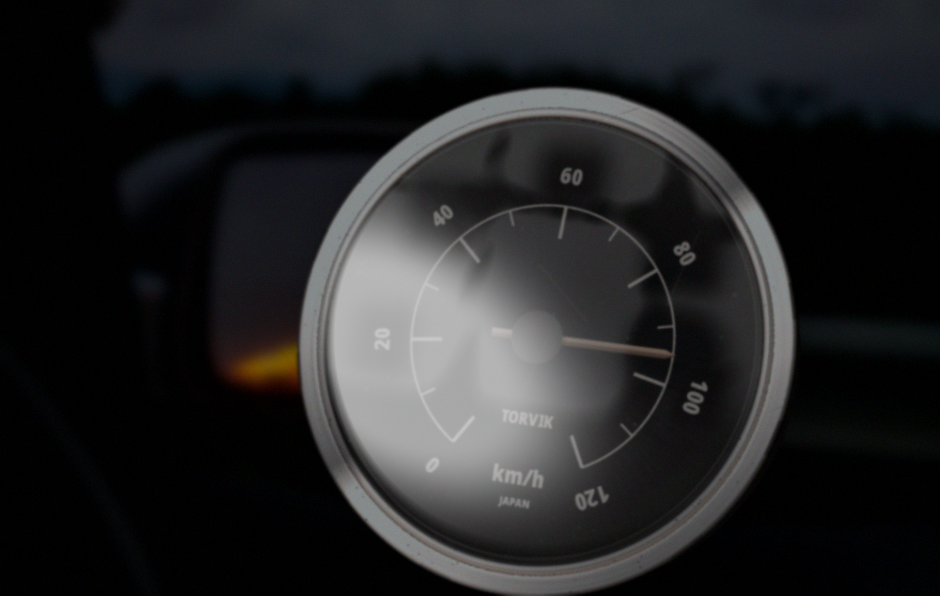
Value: 95 km/h
